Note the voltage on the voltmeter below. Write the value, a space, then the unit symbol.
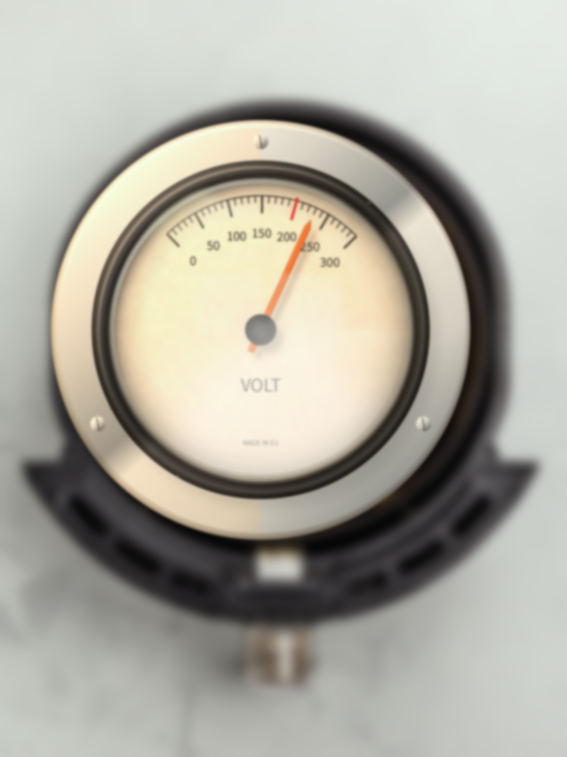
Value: 230 V
